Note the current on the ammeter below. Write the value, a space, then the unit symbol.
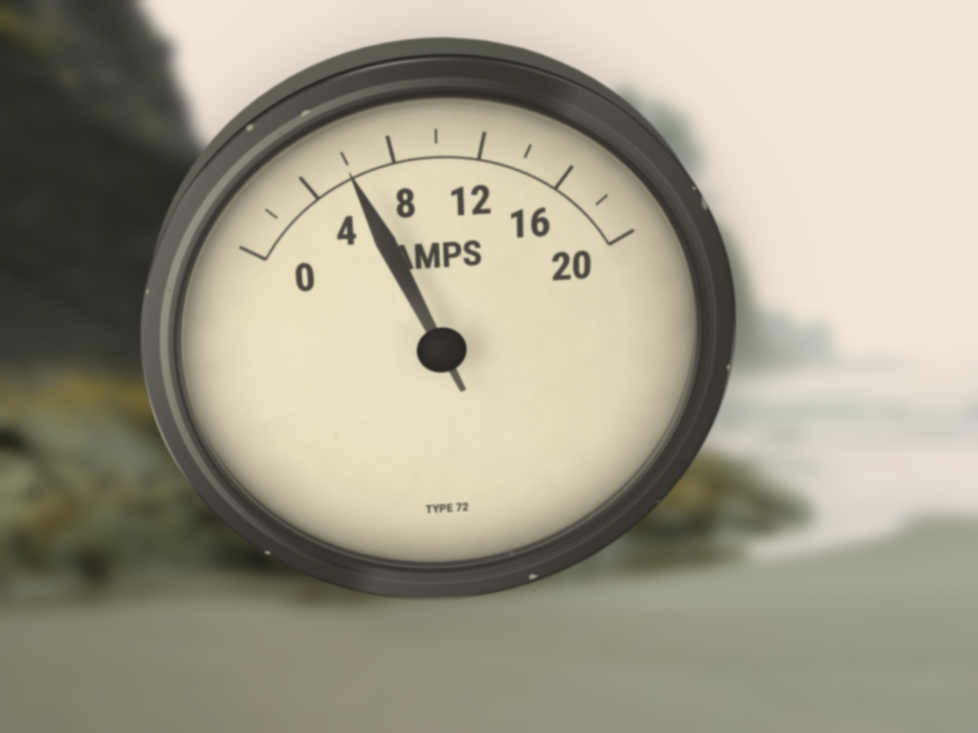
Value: 6 A
